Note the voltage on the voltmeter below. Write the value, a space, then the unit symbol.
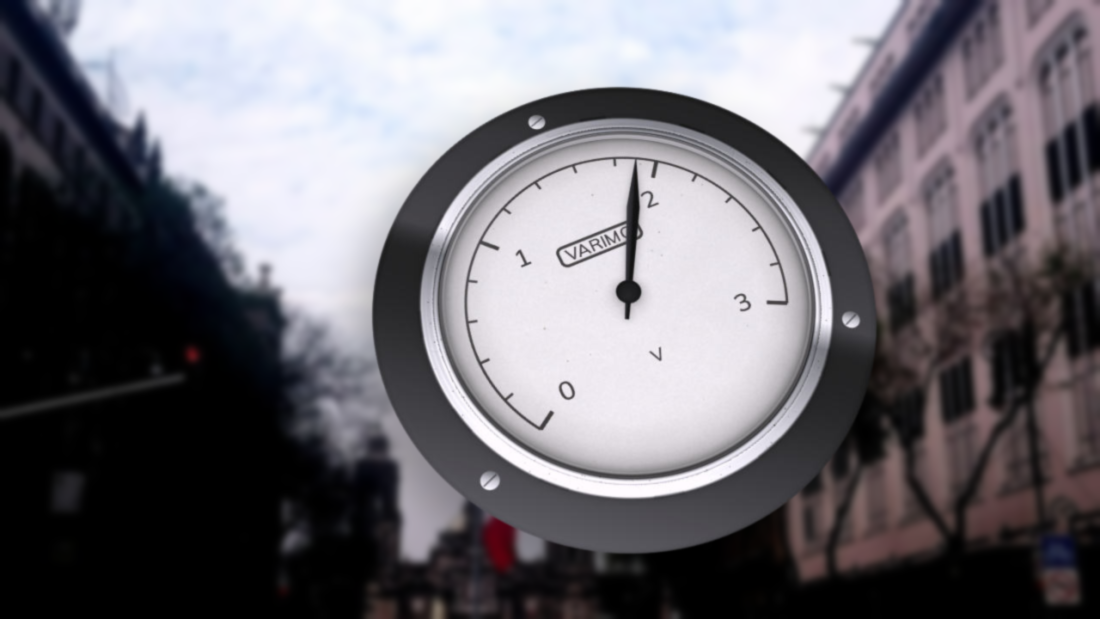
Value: 1.9 V
